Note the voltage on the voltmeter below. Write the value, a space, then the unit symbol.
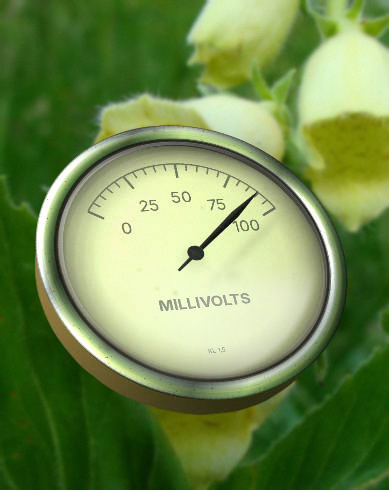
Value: 90 mV
